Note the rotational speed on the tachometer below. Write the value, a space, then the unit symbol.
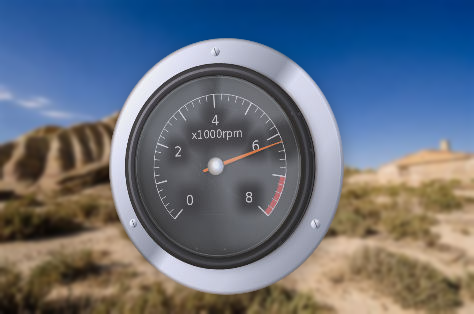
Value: 6200 rpm
